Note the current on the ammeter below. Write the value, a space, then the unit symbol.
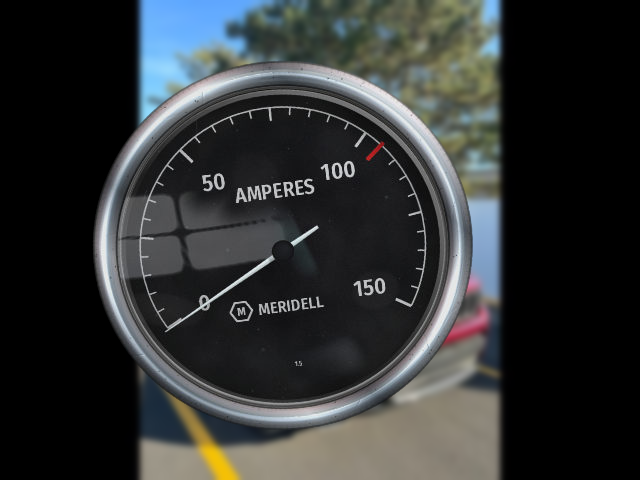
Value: 0 A
